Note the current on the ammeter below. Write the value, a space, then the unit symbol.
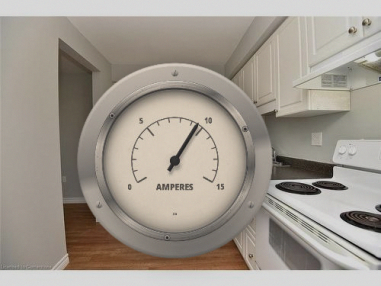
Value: 9.5 A
